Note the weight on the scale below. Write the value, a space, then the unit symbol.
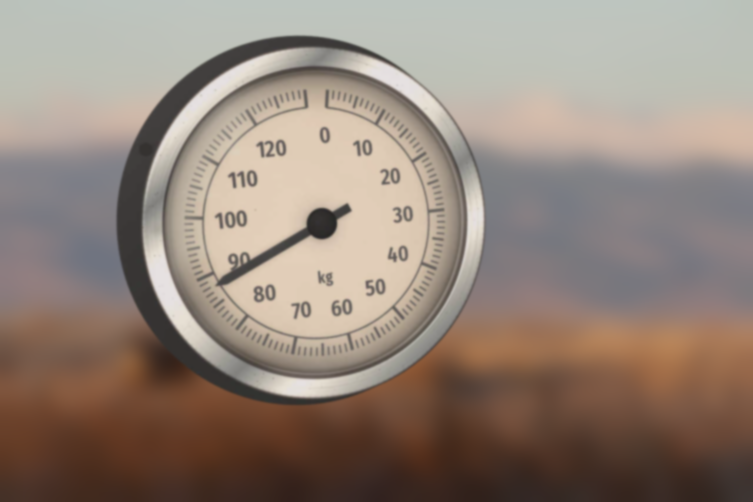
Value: 88 kg
